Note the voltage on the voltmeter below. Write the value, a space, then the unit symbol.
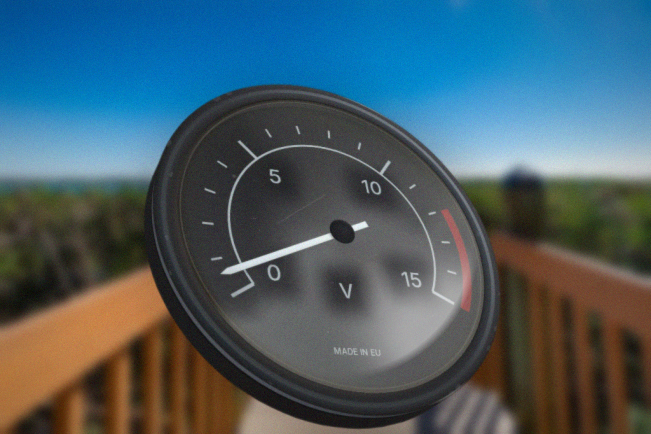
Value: 0.5 V
